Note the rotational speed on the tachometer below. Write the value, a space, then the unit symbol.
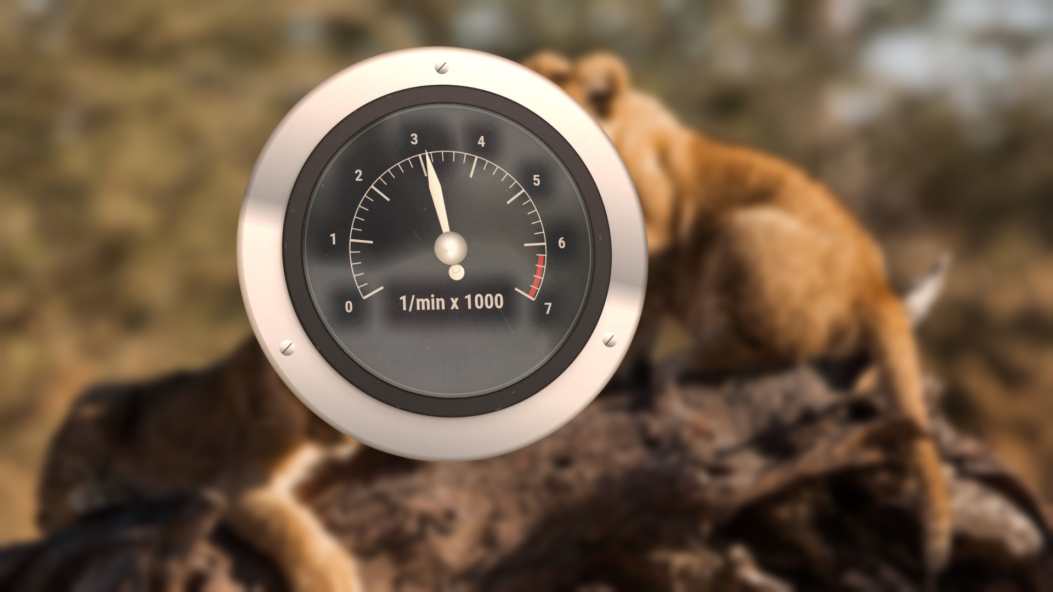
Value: 3100 rpm
